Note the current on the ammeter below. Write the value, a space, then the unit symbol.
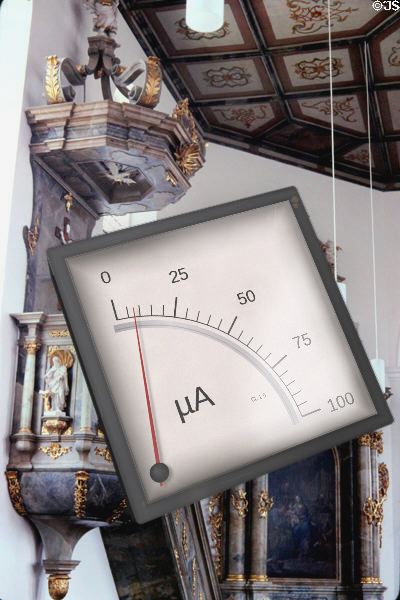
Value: 7.5 µA
